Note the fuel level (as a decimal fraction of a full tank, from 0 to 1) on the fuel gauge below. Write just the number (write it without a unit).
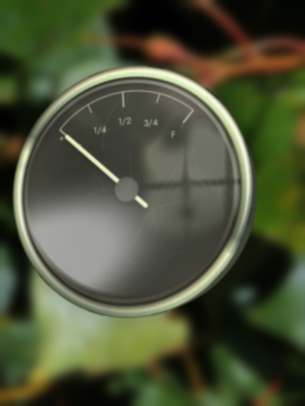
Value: 0
